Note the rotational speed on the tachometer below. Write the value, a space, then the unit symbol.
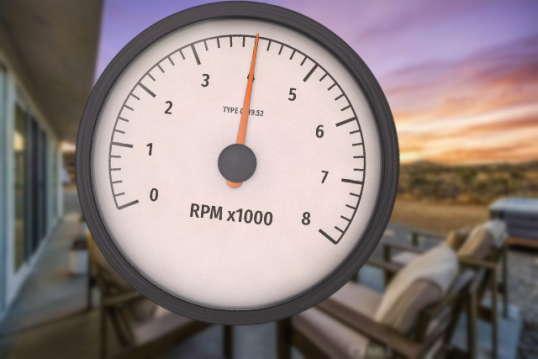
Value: 4000 rpm
